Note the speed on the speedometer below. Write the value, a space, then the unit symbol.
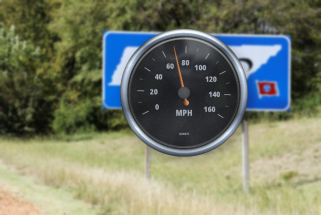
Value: 70 mph
